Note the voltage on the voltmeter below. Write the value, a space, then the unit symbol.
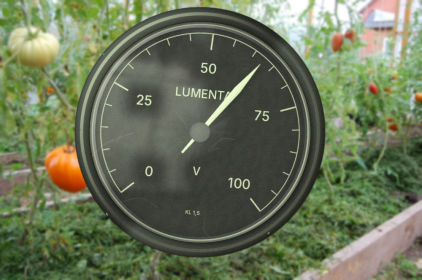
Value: 62.5 V
